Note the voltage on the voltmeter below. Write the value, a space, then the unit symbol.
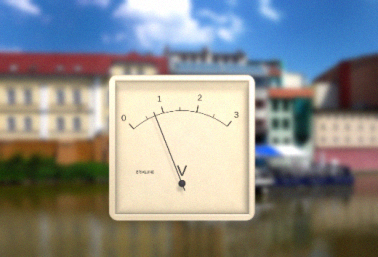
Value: 0.75 V
